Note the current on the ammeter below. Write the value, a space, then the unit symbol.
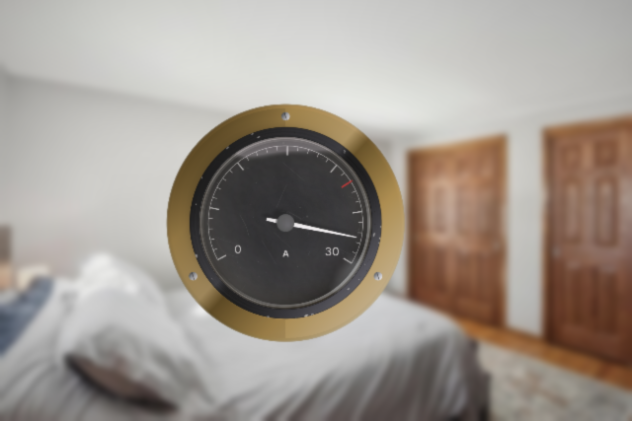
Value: 27.5 A
